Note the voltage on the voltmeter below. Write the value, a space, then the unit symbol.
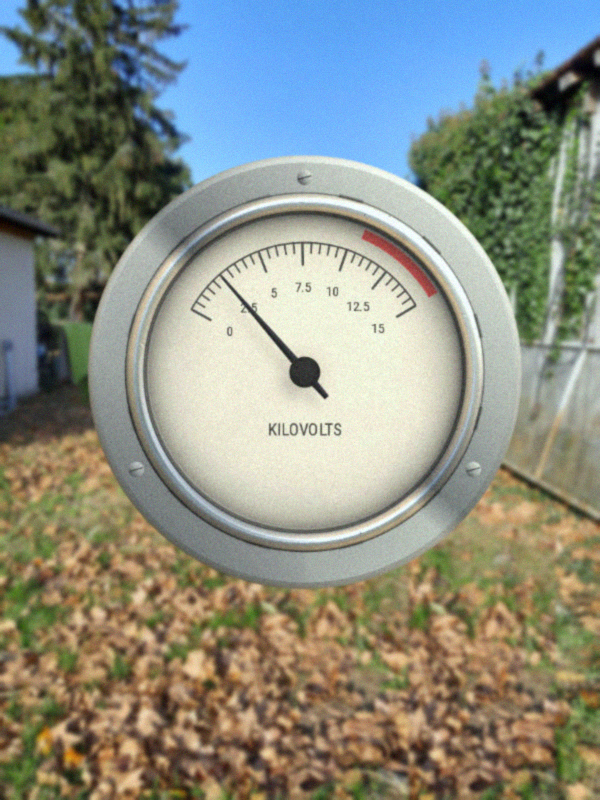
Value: 2.5 kV
